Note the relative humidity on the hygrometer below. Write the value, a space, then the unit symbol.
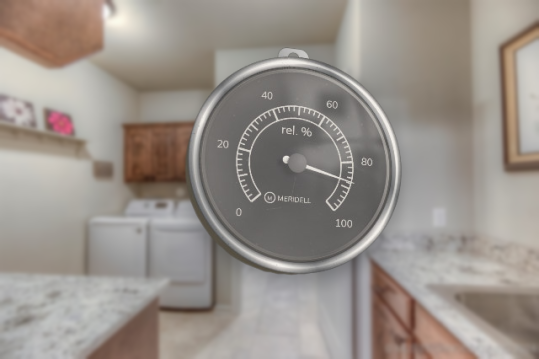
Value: 88 %
